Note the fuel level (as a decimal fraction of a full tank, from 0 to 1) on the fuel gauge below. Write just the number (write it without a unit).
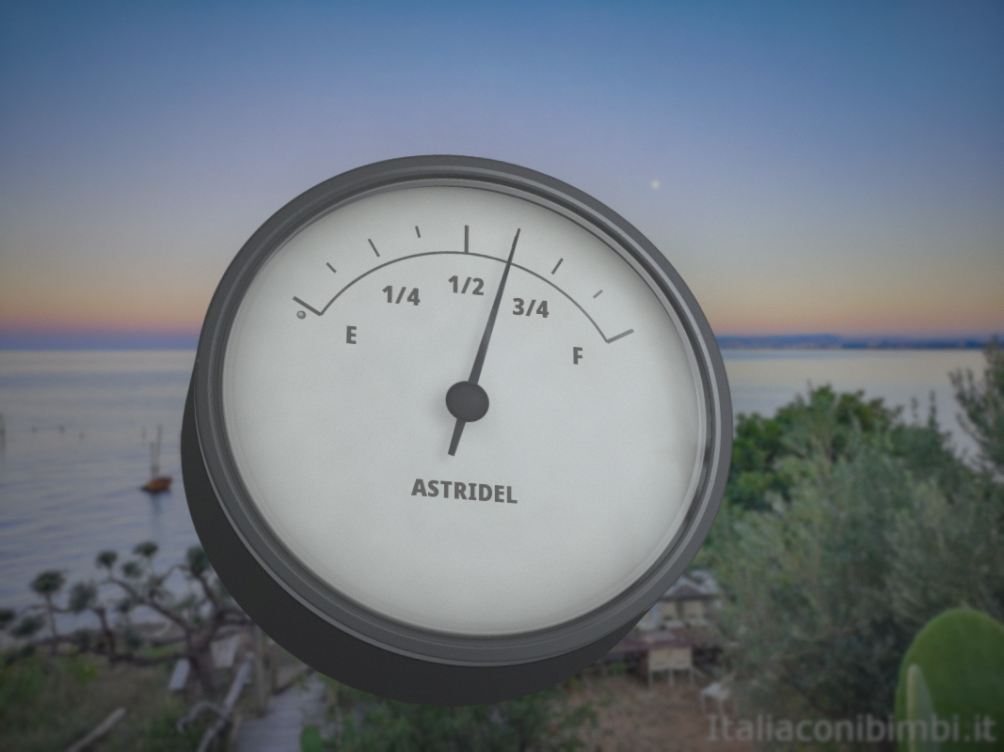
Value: 0.625
